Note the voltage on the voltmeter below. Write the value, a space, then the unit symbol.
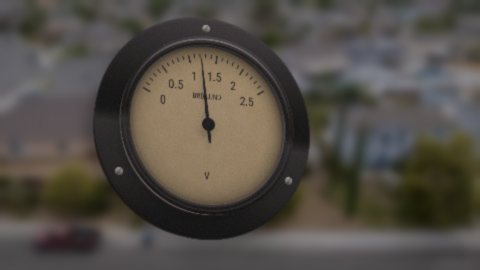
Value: 1.2 V
